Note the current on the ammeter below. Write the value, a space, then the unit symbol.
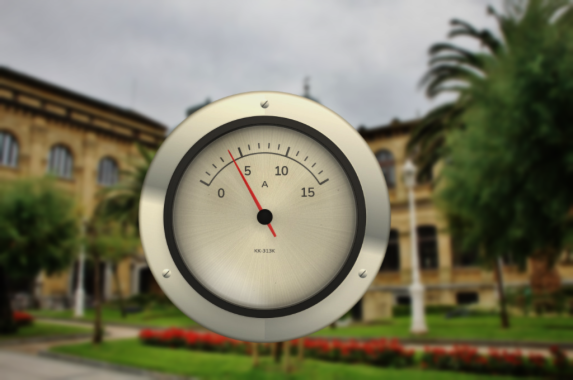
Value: 4 A
